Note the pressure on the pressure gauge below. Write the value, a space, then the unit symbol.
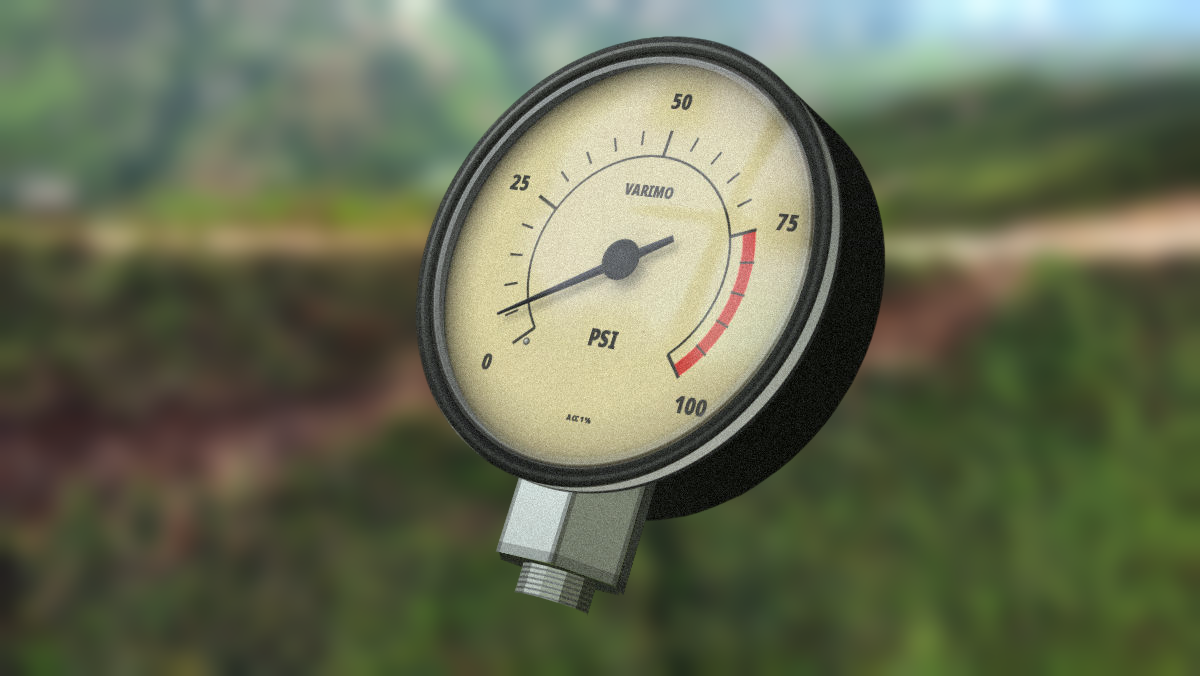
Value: 5 psi
